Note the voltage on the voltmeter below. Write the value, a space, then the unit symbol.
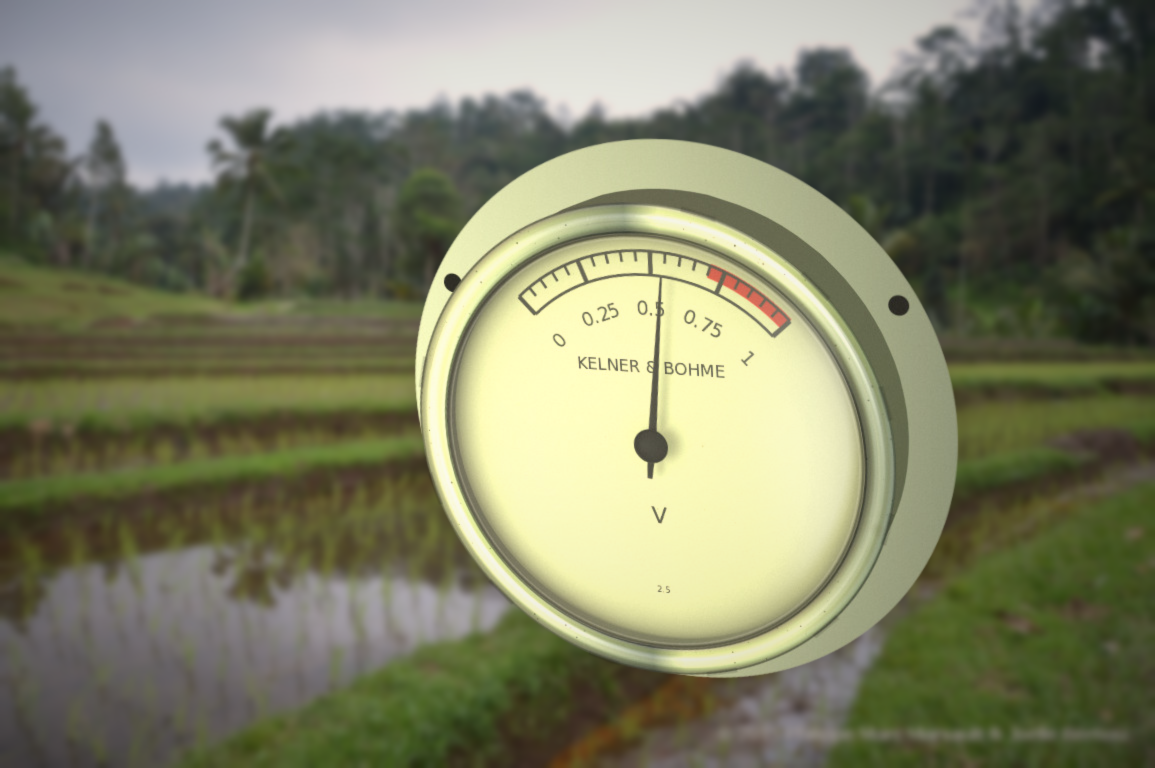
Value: 0.55 V
